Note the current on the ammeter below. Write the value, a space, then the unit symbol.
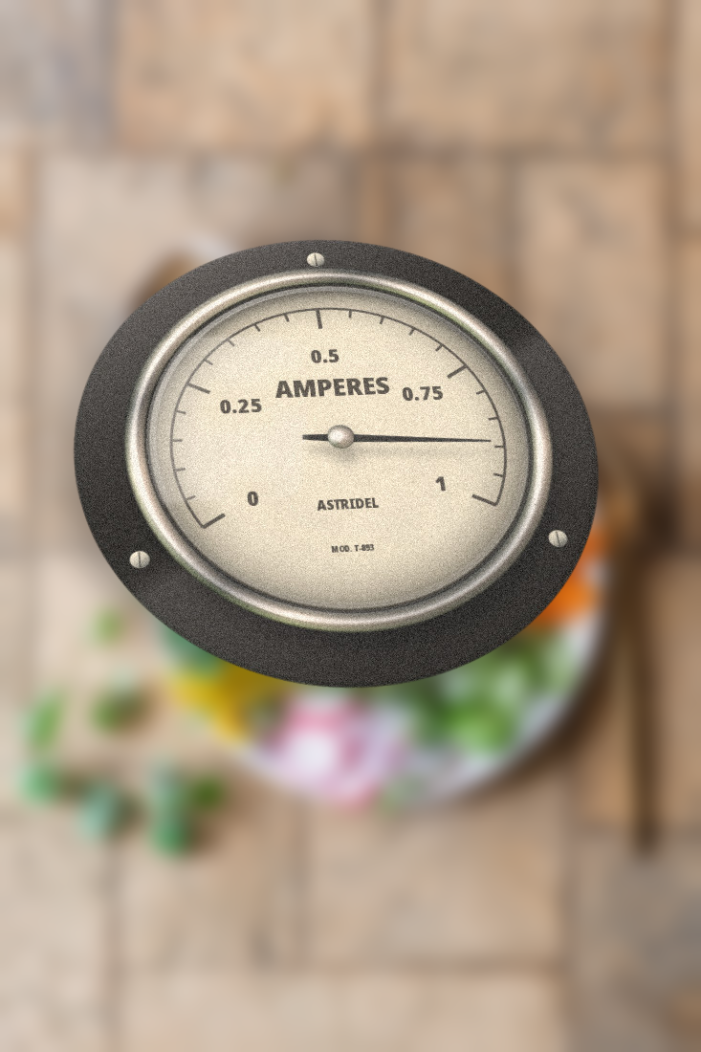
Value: 0.9 A
